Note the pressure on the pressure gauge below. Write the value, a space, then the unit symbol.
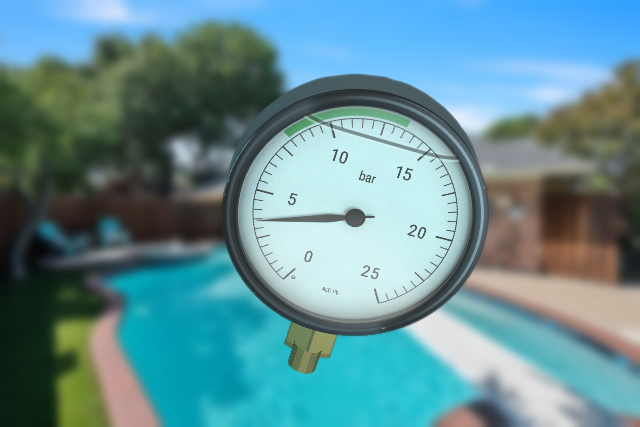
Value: 3.5 bar
